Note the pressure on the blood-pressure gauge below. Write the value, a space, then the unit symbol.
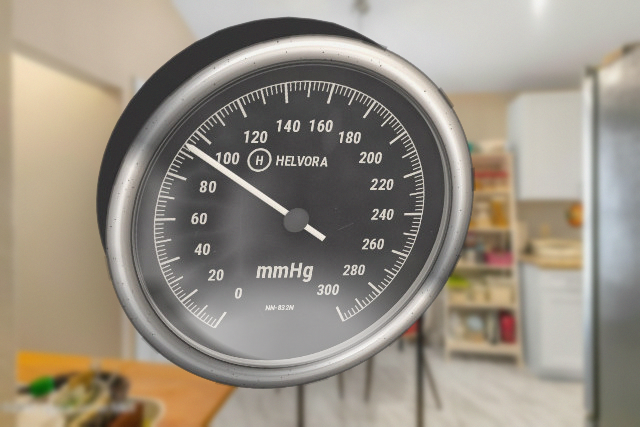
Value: 94 mmHg
